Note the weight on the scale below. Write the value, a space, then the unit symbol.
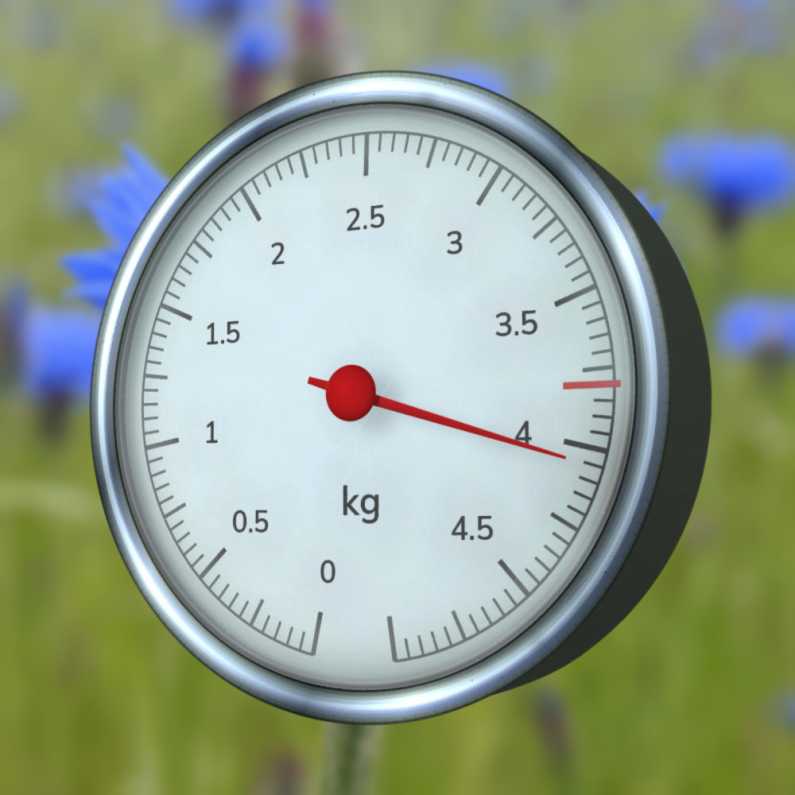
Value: 4.05 kg
